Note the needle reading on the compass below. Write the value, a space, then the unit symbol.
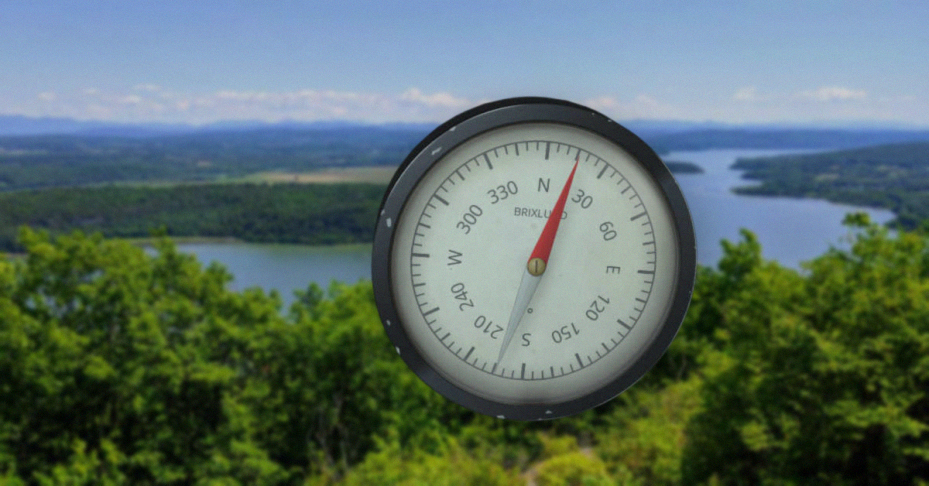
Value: 15 °
